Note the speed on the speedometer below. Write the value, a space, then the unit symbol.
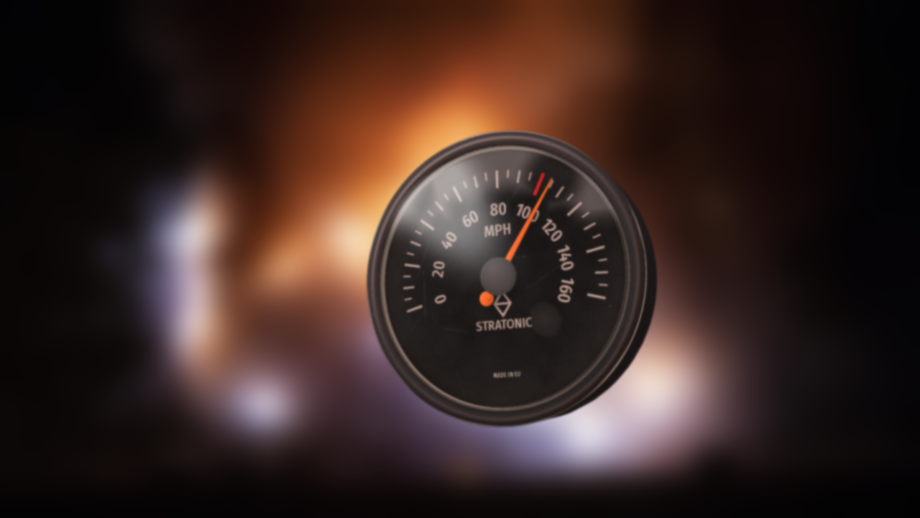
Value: 105 mph
